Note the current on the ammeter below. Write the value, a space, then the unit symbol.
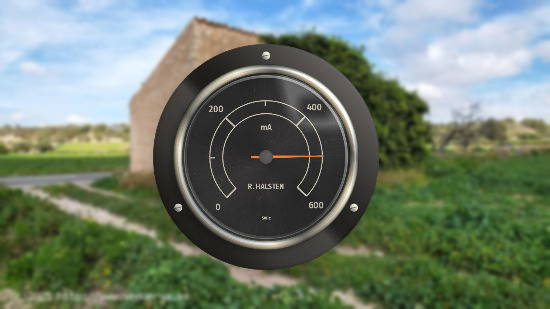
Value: 500 mA
